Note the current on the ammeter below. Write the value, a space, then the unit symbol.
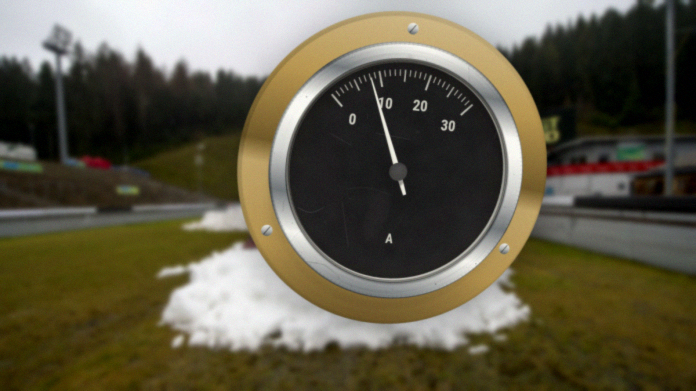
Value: 8 A
